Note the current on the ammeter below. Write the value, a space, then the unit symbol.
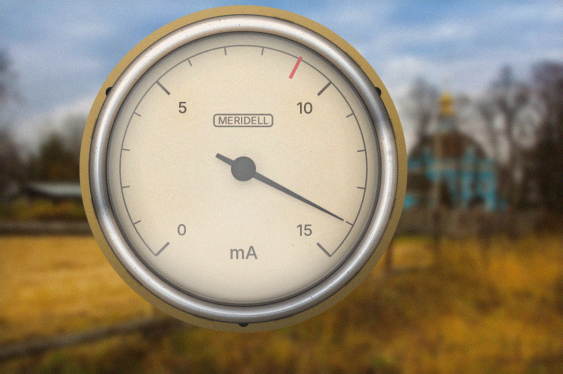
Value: 14 mA
